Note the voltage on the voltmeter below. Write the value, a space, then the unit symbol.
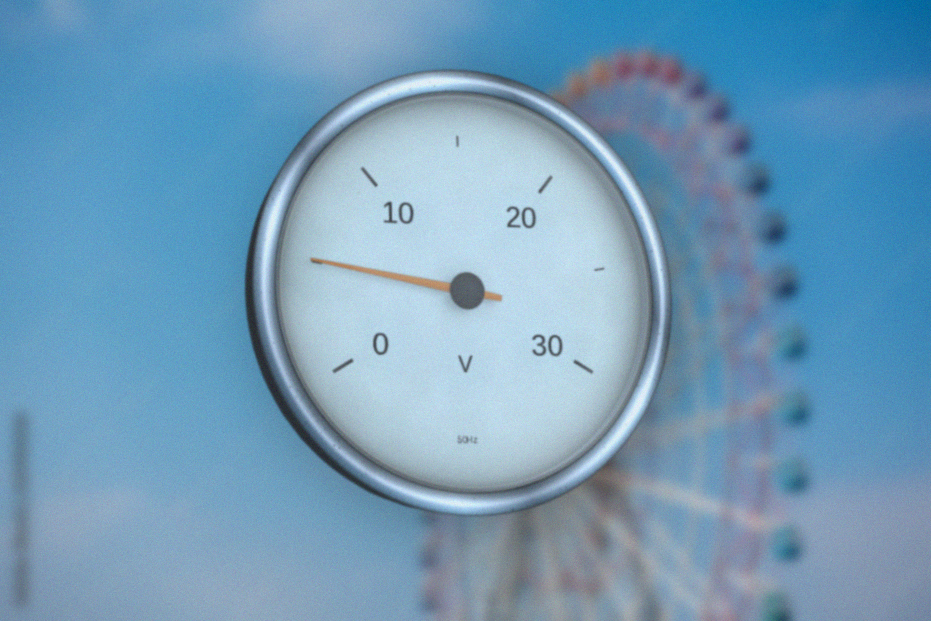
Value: 5 V
